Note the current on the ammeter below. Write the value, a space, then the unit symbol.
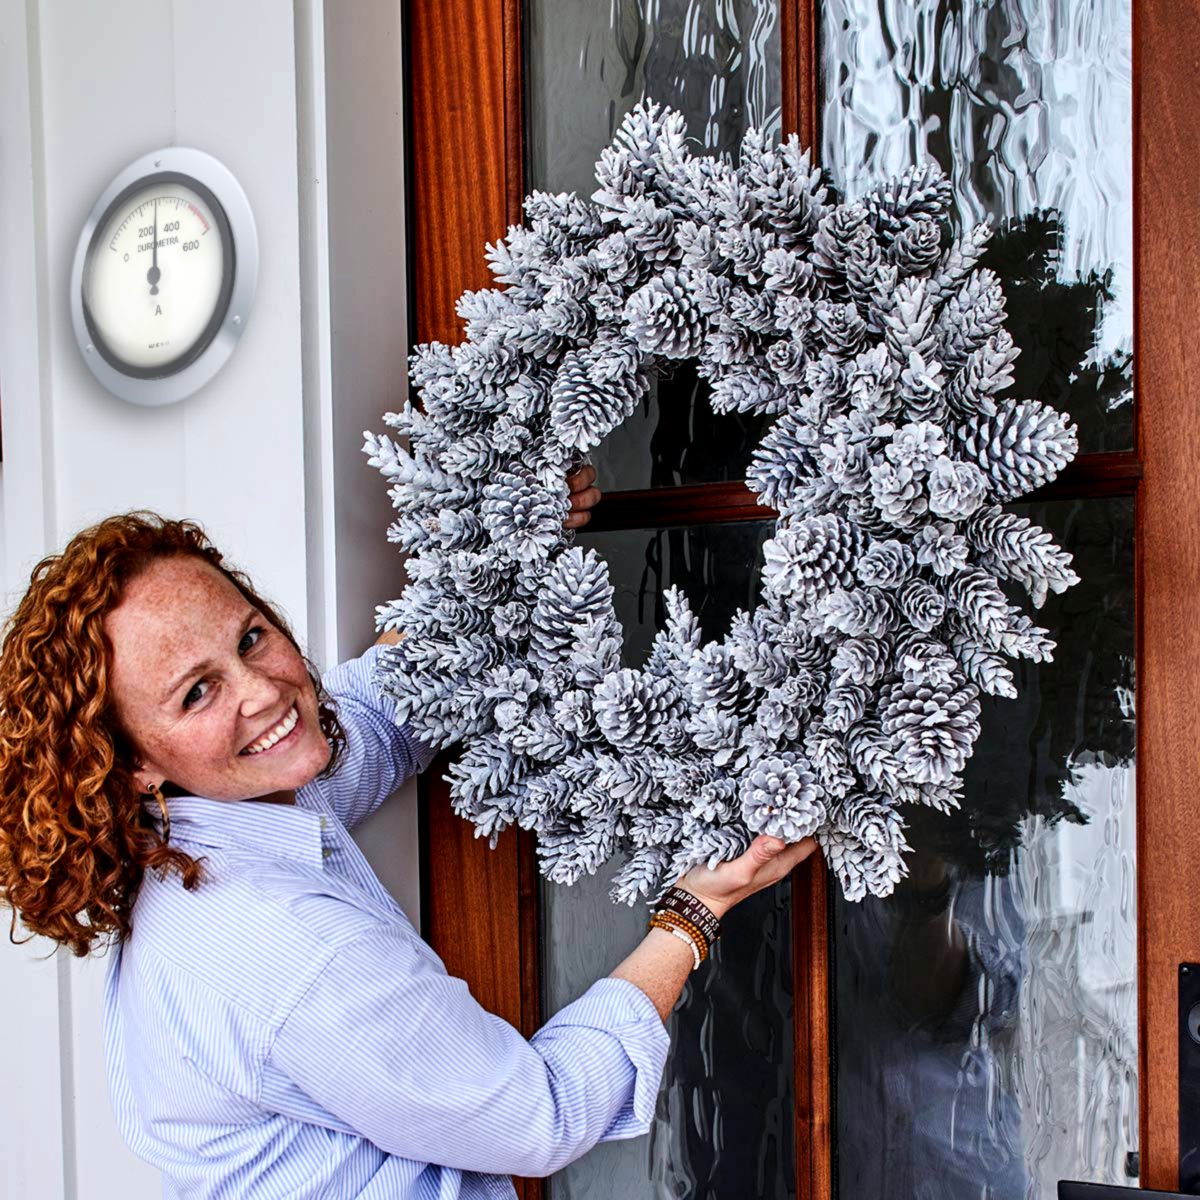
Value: 300 A
